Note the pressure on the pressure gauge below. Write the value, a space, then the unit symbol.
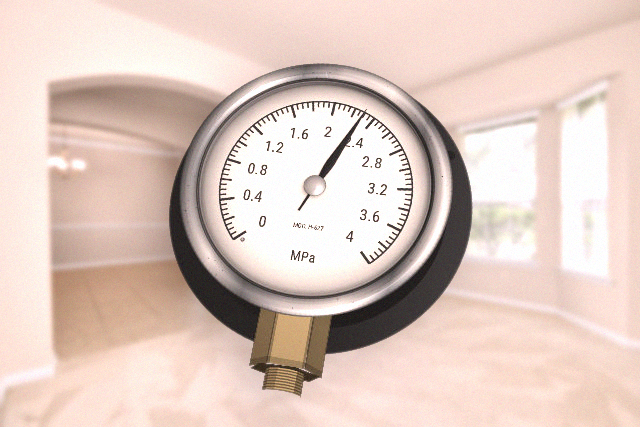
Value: 2.3 MPa
